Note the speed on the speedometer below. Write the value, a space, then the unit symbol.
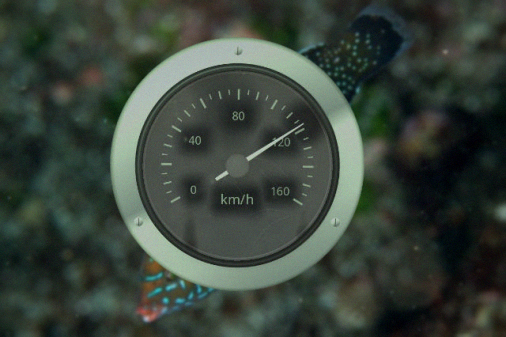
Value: 117.5 km/h
